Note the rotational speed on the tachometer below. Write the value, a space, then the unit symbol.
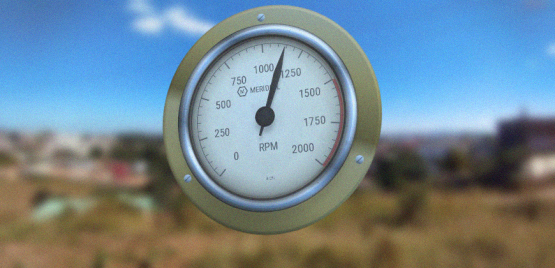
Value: 1150 rpm
